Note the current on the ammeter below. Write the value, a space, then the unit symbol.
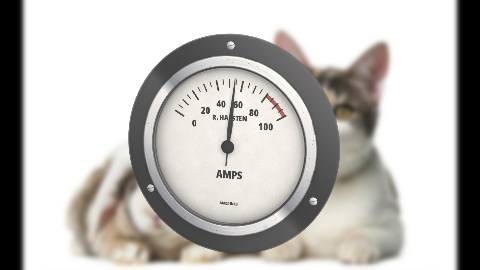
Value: 55 A
